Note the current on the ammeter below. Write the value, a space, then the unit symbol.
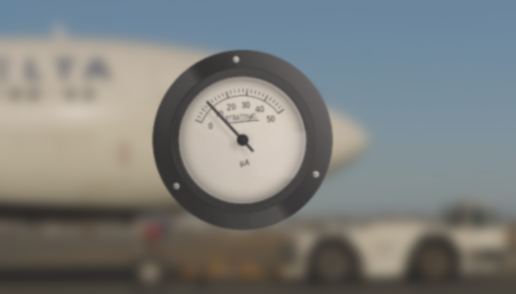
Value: 10 µA
